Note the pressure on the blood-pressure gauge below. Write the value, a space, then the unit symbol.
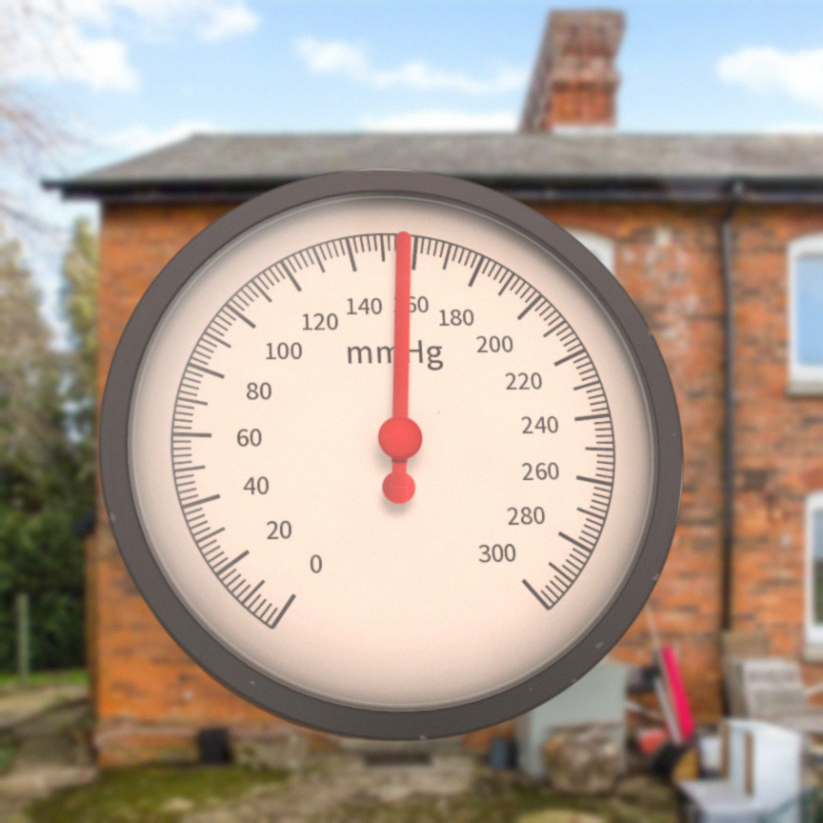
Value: 156 mmHg
